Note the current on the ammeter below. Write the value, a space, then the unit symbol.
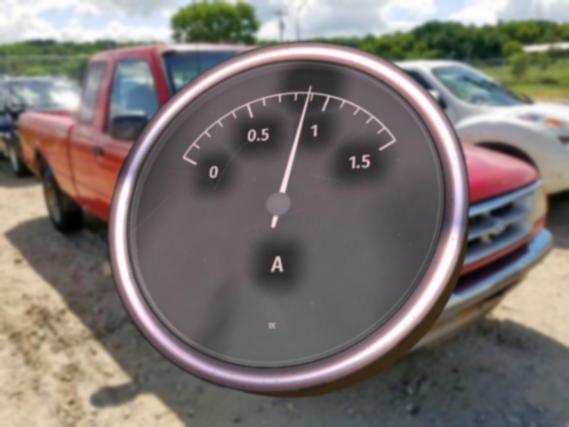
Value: 0.9 A
